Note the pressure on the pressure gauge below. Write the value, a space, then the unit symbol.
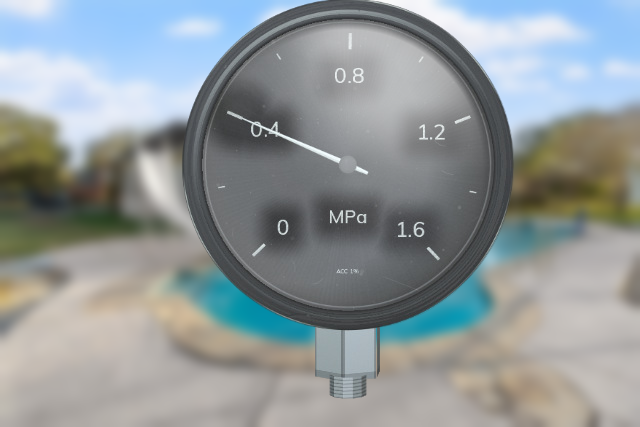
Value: 0.4 MPa
